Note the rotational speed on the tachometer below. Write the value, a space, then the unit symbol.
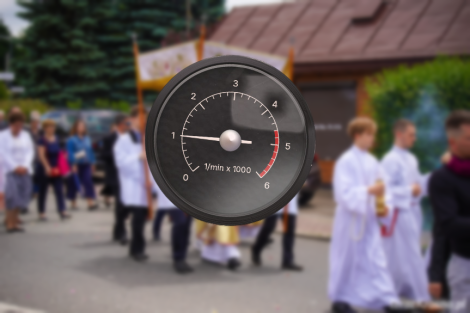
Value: 1000 rpm
